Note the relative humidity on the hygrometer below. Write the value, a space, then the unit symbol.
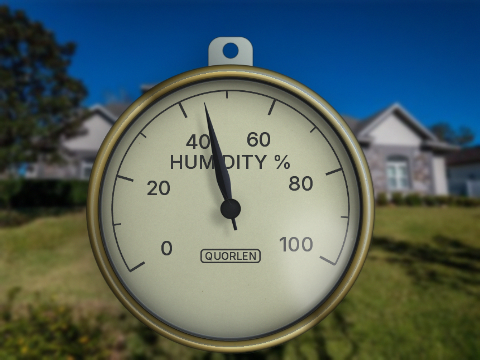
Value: 45 %
